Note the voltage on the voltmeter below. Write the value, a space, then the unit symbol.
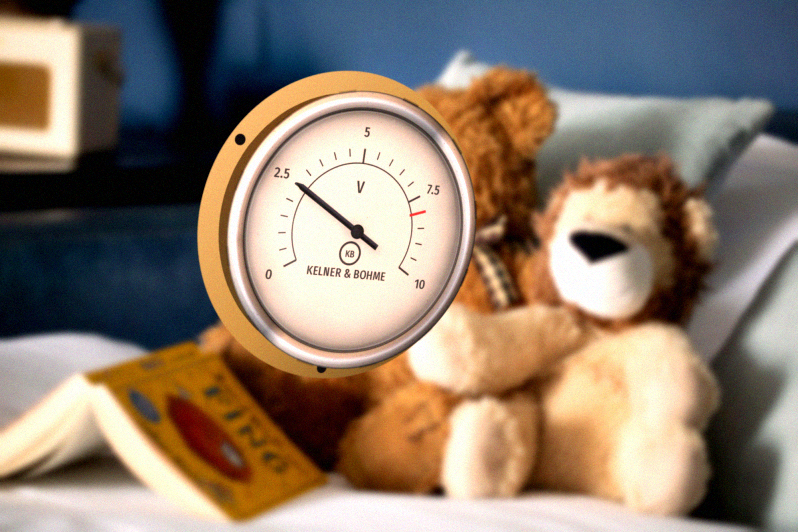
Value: 2.5 V
